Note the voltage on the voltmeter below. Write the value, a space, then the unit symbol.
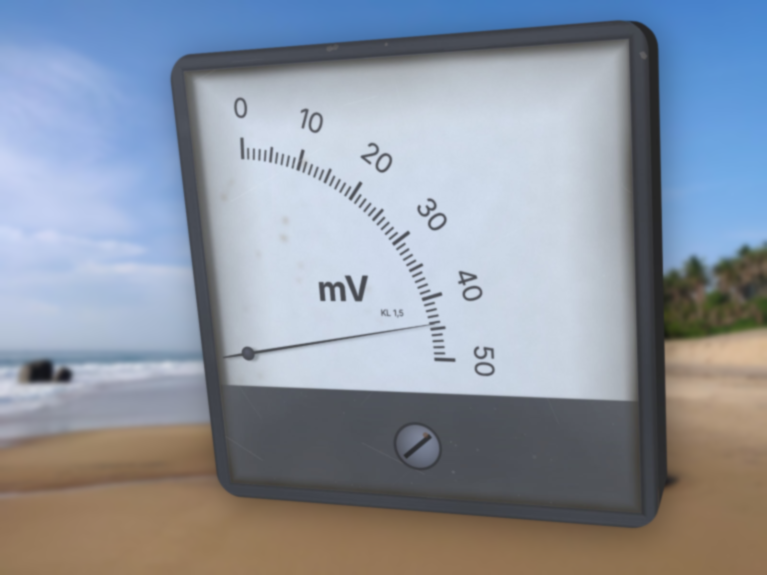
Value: 44 mV
